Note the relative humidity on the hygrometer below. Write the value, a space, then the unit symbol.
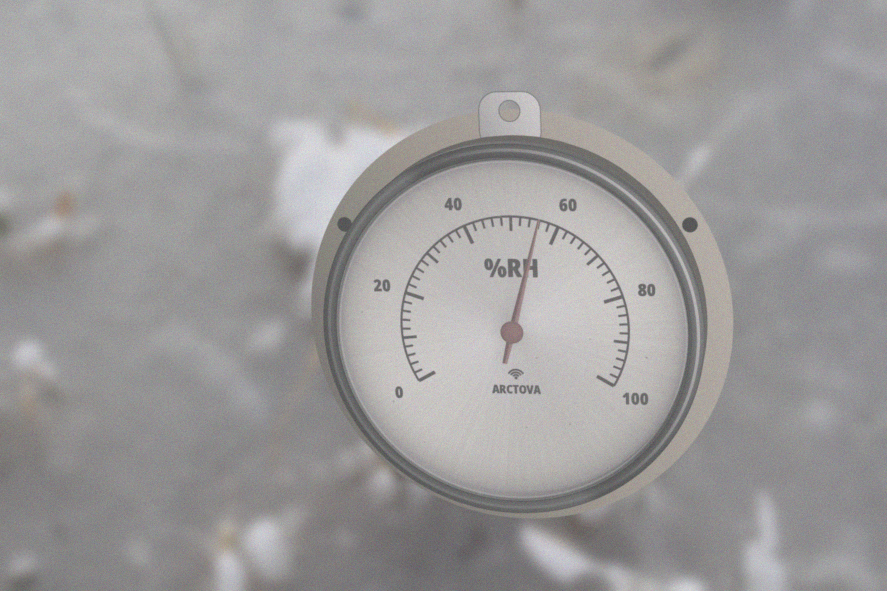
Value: 56 %
